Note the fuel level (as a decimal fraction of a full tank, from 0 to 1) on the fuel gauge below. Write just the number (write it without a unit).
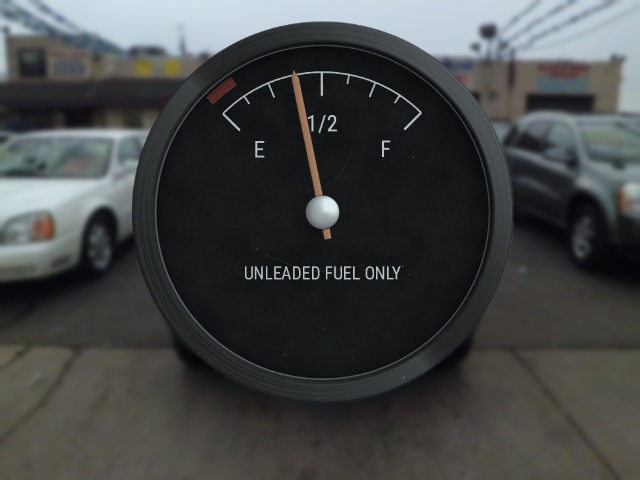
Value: 0.375
